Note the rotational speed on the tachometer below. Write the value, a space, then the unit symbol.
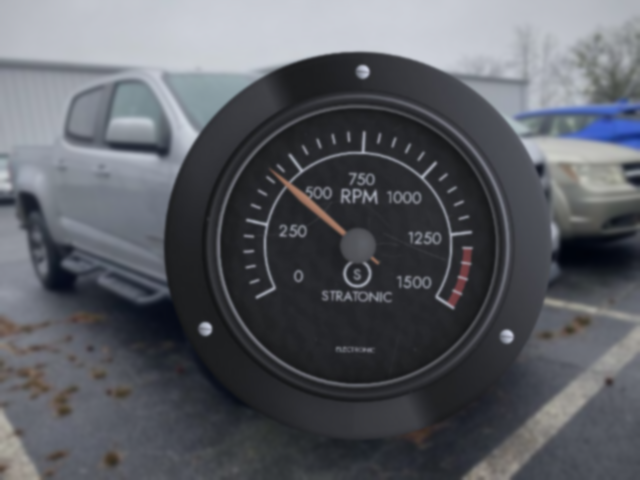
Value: 425 rpm
